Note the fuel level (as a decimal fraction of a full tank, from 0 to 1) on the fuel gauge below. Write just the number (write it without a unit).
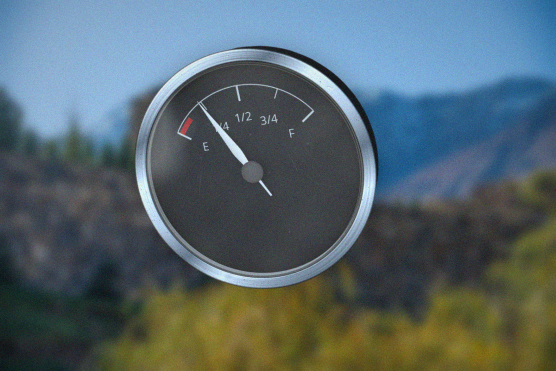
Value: 0.25
